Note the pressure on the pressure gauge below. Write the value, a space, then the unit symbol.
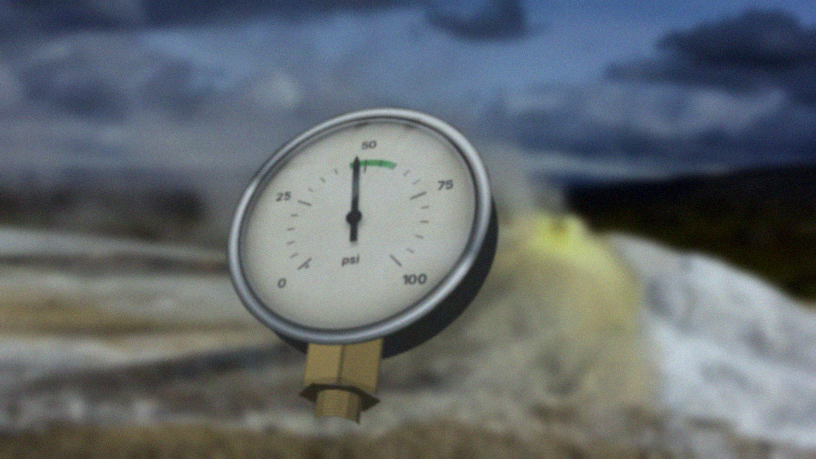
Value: 47.5 psi
